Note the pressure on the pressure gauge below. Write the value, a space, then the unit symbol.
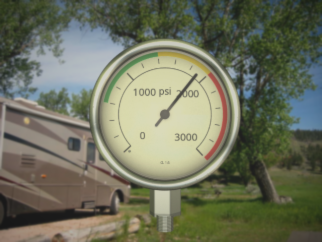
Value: 1900 psi
